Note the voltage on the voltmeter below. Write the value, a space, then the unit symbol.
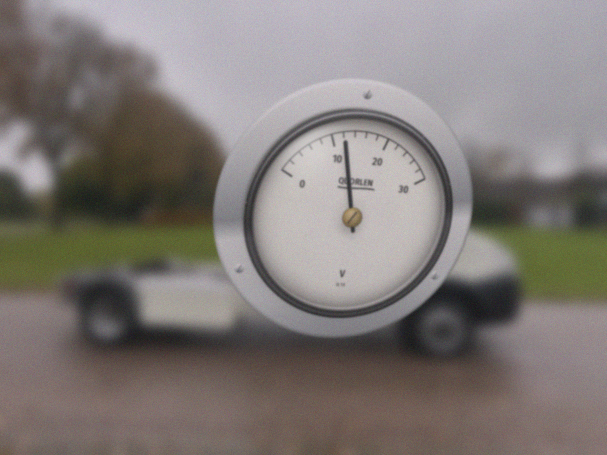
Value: 12 V
